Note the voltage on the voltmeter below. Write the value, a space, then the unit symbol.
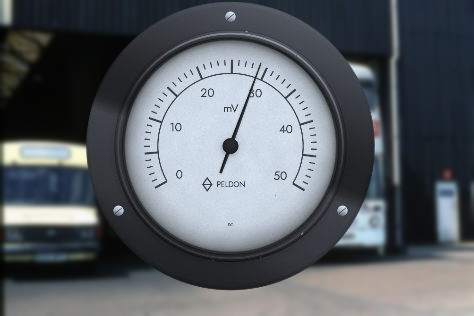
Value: 29 mV
